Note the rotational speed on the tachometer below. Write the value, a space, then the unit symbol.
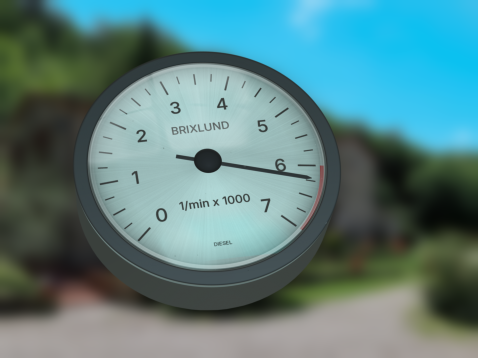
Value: 6250 rpm
